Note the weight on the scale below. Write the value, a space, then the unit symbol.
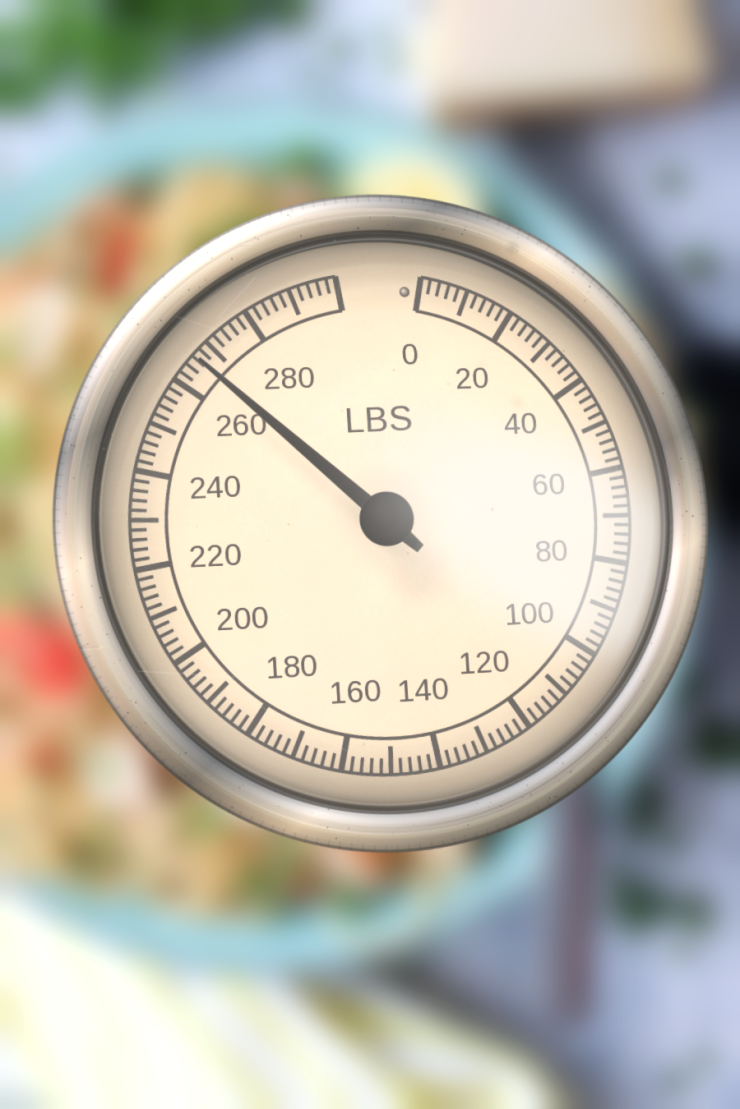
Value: 266 lb
